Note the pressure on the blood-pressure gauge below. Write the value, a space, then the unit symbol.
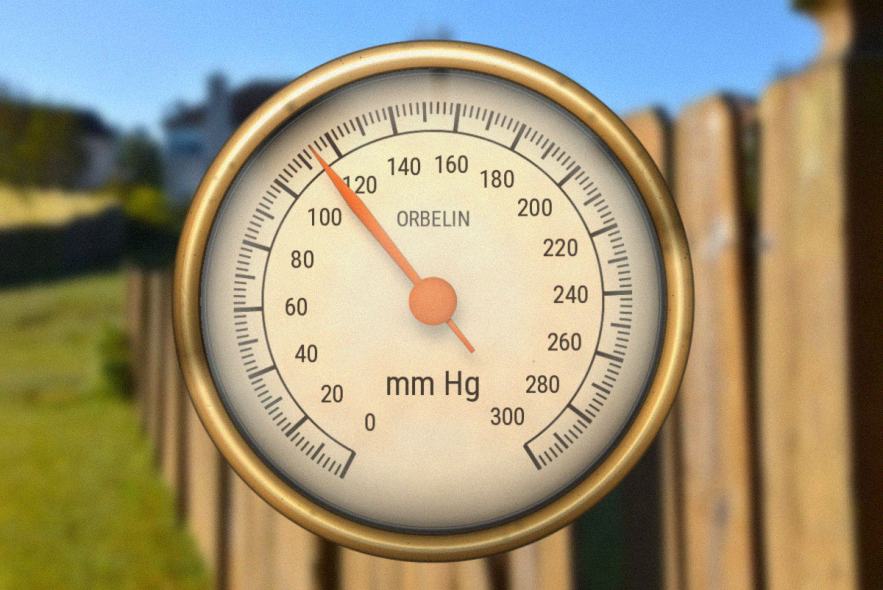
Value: 114 mmHg
